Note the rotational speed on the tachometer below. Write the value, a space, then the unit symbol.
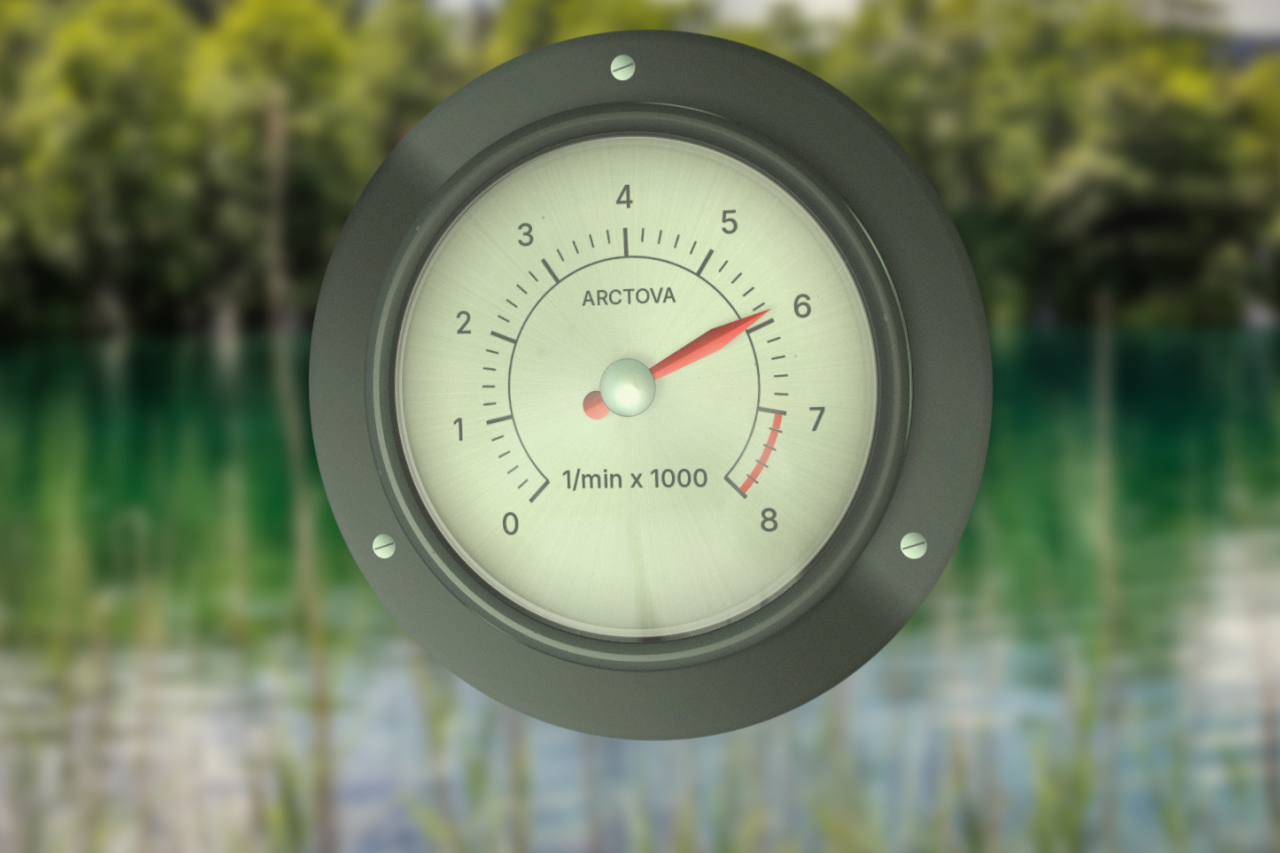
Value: 5900 rpm
